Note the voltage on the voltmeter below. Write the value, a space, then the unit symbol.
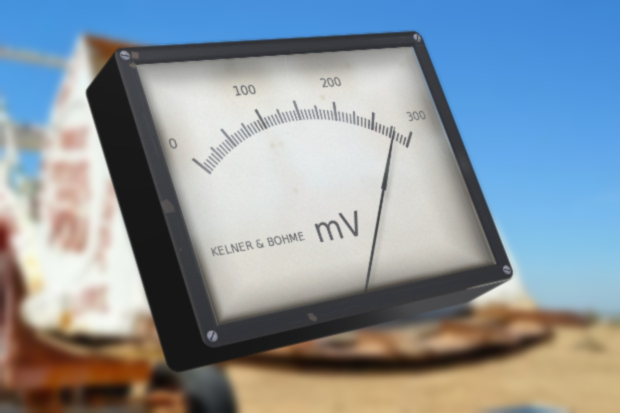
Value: 275 mV
